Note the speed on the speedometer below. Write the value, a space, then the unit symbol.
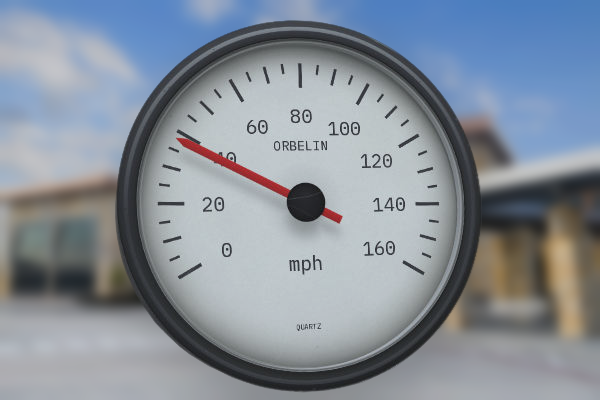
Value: 37.5 mph
